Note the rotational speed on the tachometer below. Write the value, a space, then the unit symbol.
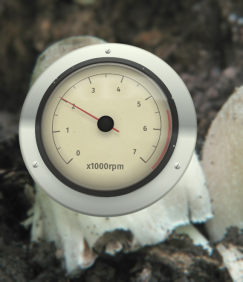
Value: 2000 rpm
